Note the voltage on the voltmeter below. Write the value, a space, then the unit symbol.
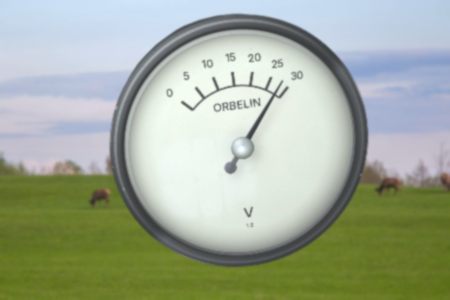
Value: 27.5 V
